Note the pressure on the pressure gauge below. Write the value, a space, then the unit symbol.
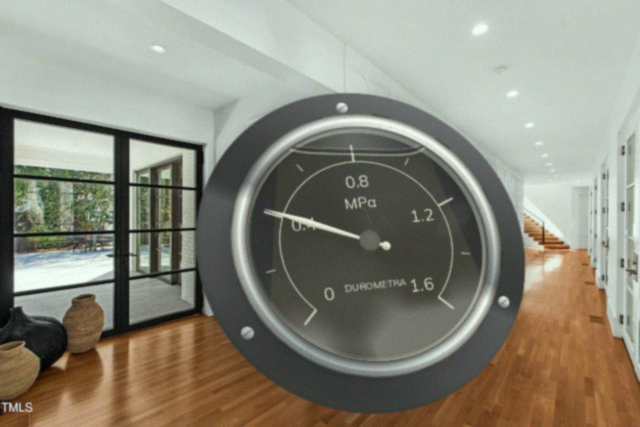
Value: 0.4 MPa
